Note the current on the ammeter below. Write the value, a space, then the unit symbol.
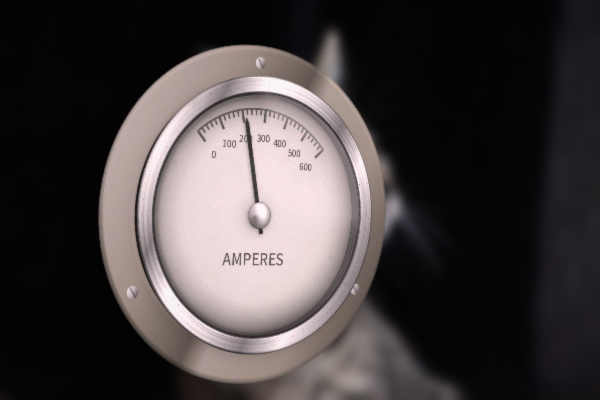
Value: 200 A
